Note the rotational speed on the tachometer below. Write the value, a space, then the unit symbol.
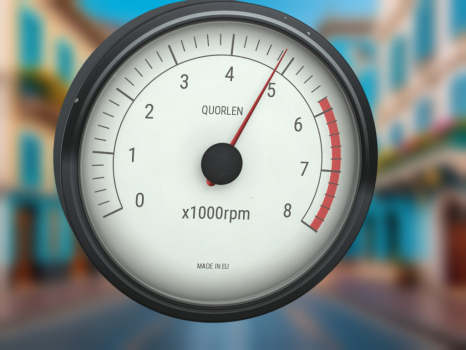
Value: 4800 rpm
